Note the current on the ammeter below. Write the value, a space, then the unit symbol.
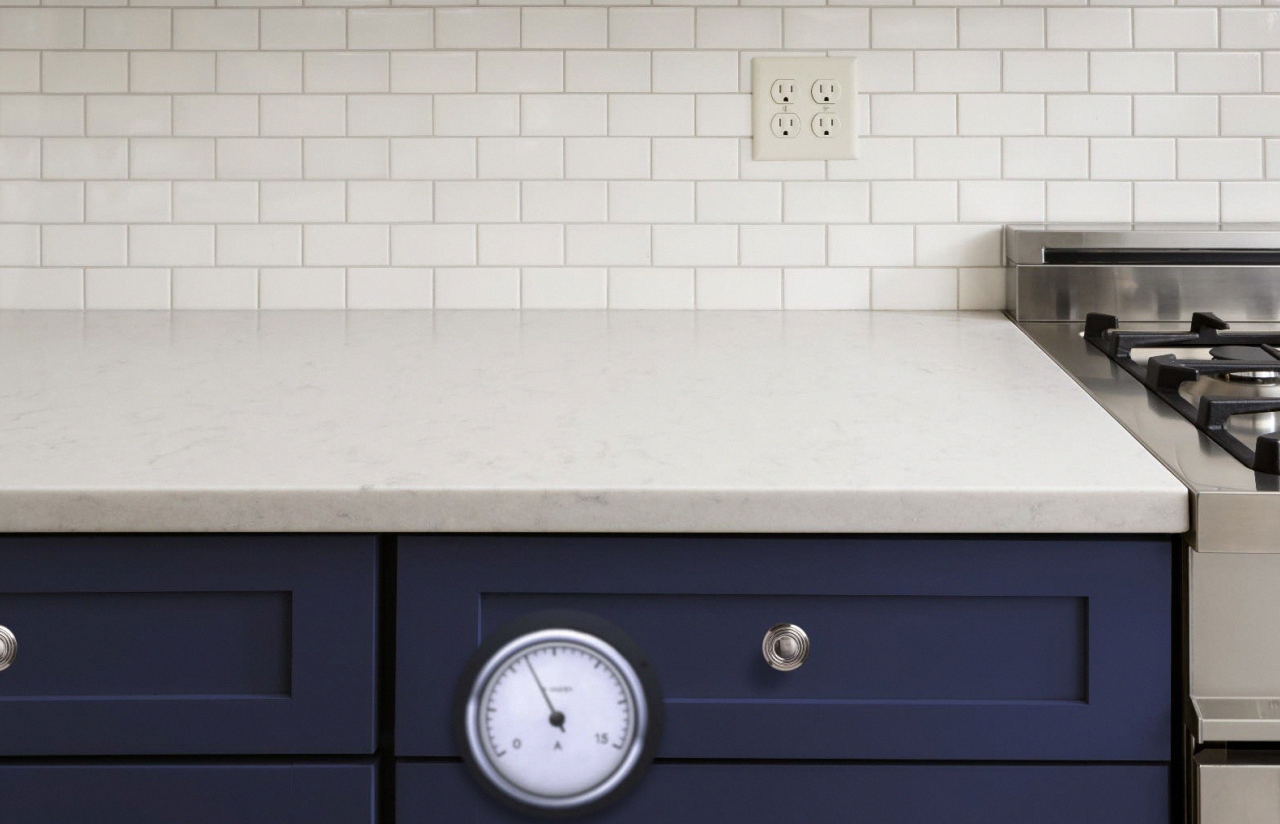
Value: 6 A
